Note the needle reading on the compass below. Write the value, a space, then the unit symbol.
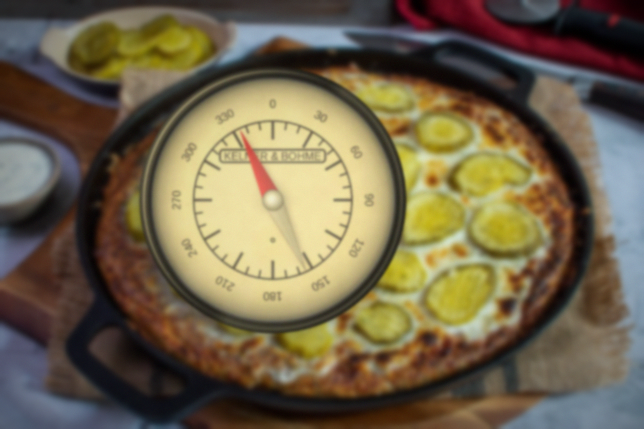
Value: 335 °
